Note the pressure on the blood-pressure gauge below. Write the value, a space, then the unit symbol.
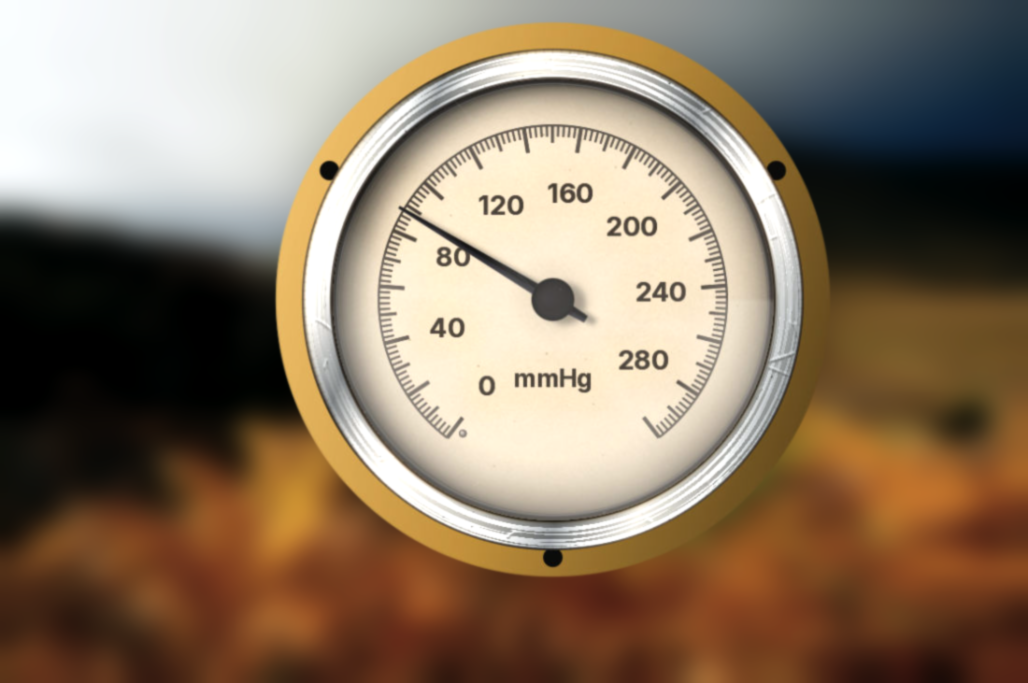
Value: 88 mmHg
